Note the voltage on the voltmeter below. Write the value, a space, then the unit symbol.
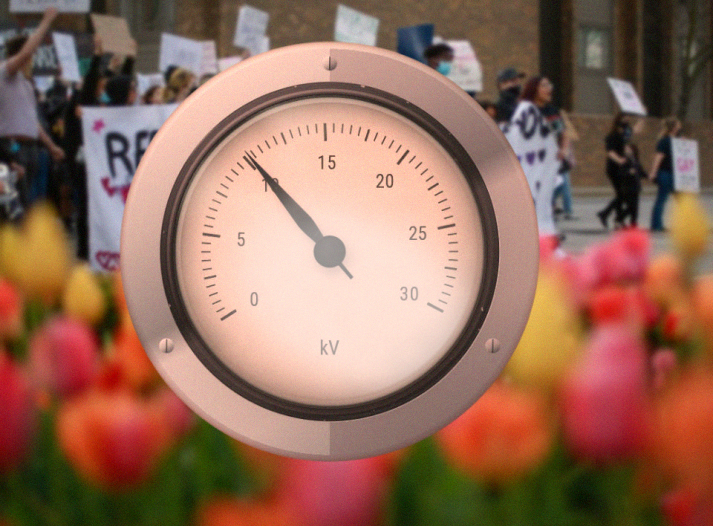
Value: 10.25 kV
